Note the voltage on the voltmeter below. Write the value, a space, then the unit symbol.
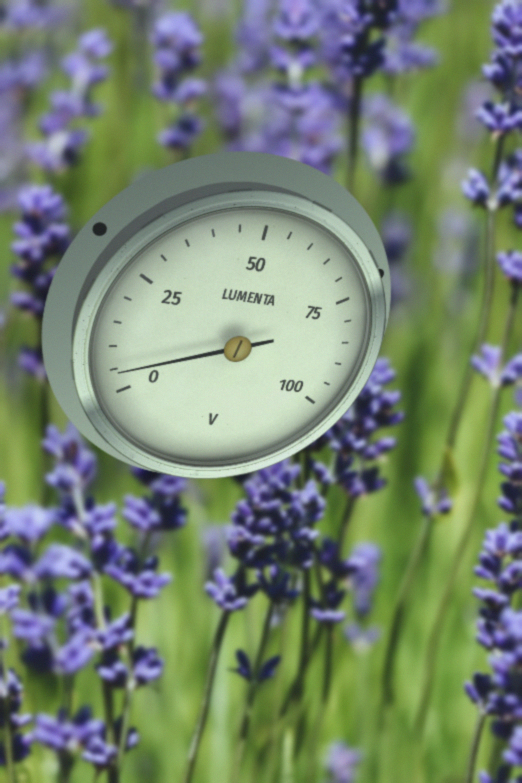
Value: 5 V
